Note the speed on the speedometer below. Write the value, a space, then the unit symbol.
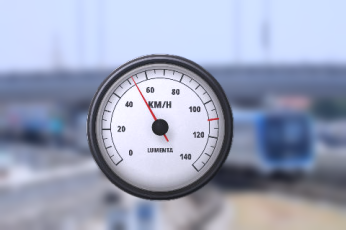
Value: 52.5 km/h
